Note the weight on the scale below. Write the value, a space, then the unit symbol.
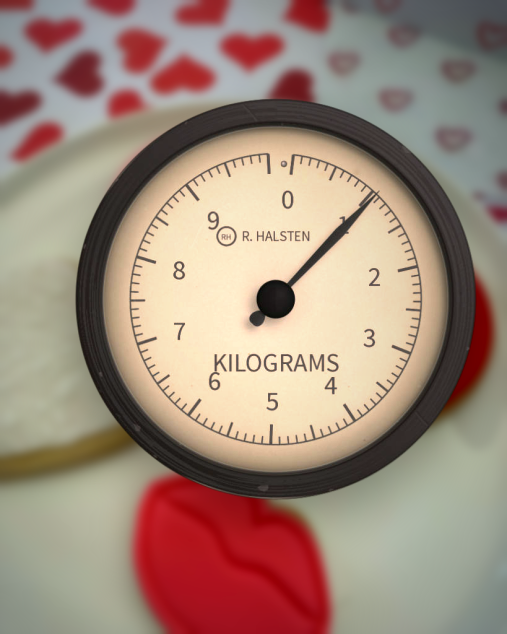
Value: 1.05 kg
